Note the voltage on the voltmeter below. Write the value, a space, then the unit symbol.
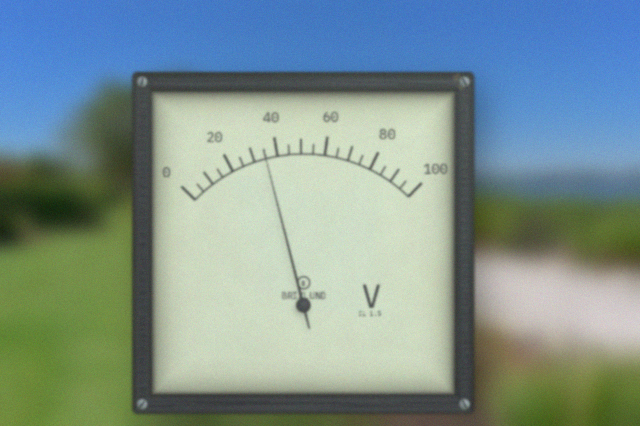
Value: 35 V
